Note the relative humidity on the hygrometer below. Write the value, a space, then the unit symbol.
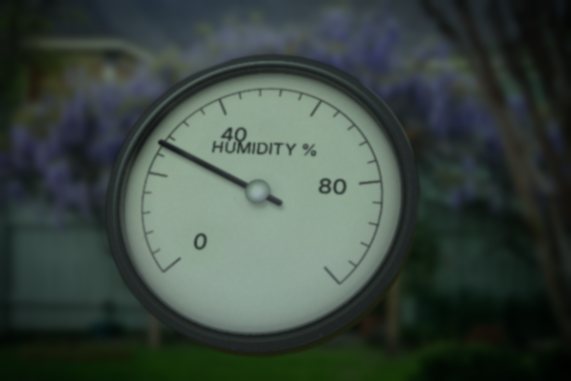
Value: 26 %
